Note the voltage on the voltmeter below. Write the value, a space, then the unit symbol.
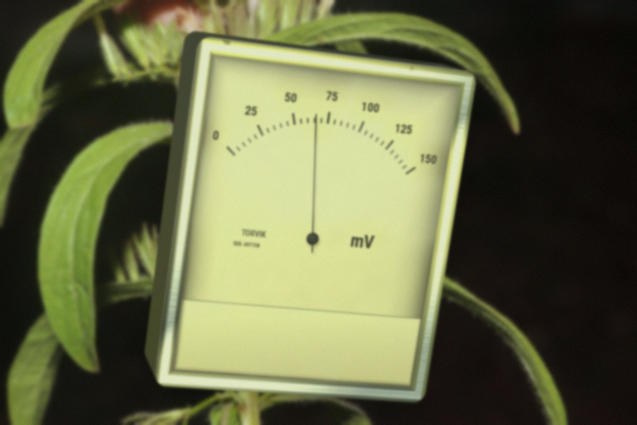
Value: 65 mV
